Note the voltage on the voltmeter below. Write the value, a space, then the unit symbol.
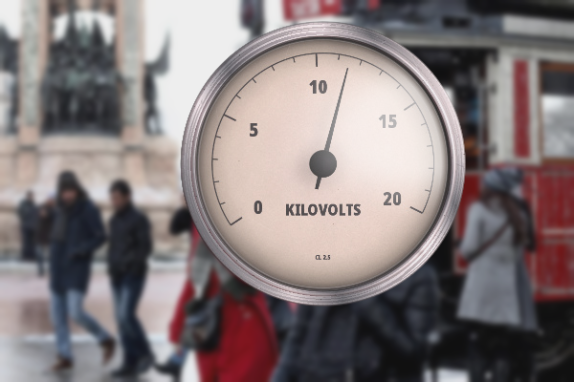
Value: 11.5 kV
